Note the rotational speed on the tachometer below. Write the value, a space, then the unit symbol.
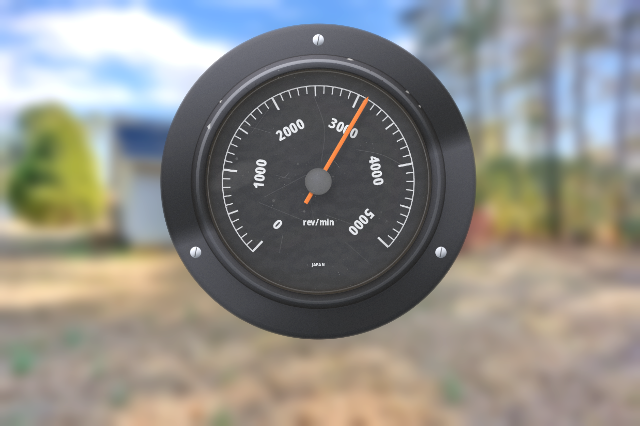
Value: 3100 rpm
